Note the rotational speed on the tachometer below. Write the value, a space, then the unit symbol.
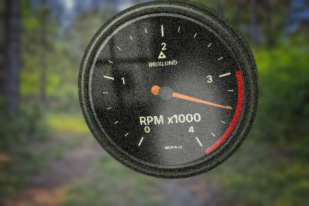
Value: 3400 rpm
